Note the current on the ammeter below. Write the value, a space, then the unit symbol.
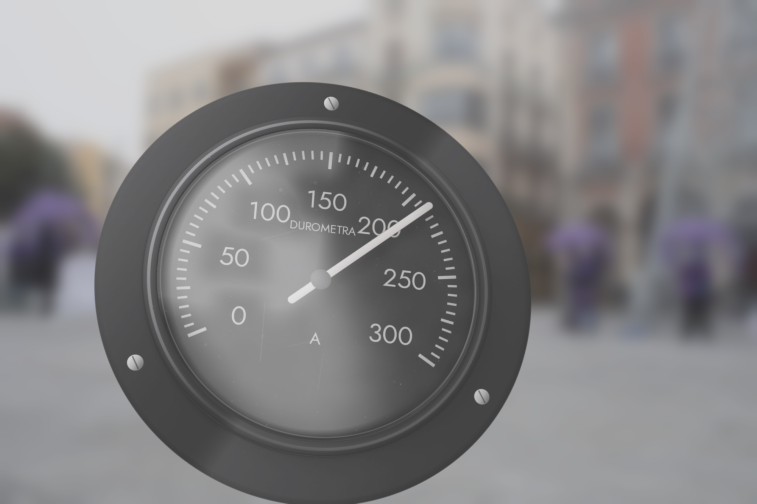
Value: 210 A
